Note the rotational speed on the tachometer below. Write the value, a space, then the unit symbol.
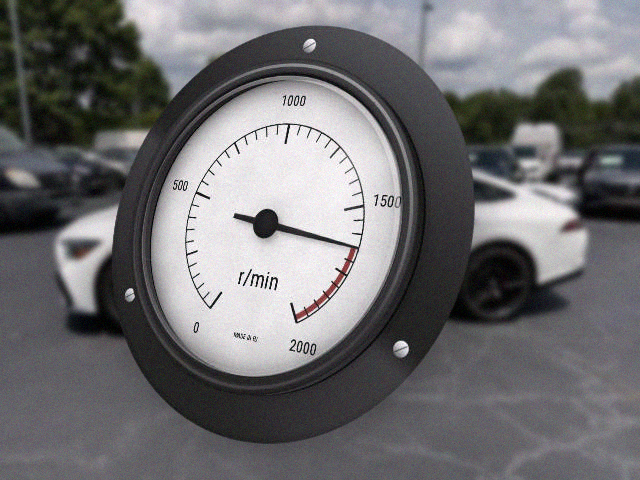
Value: 1650 rpm
